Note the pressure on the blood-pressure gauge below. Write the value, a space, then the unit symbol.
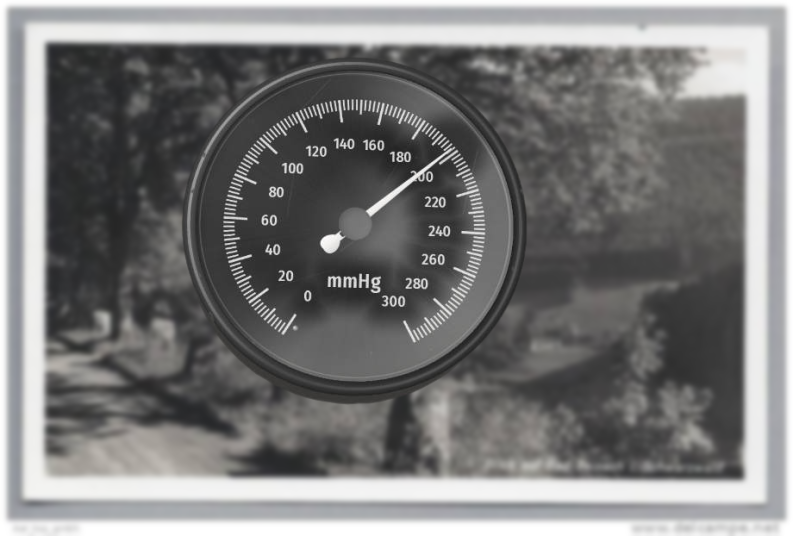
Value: 198 mmHg
